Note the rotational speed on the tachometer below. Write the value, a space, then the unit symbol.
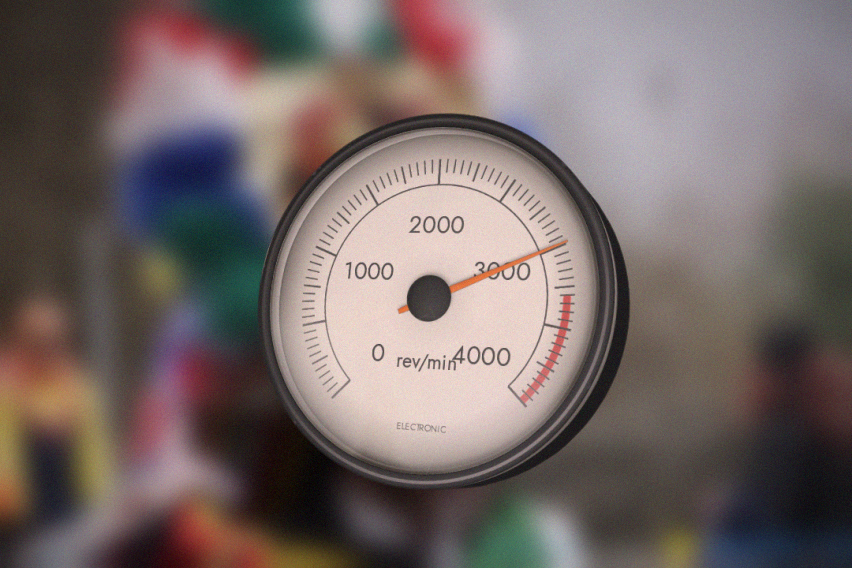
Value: 3000 rpm
